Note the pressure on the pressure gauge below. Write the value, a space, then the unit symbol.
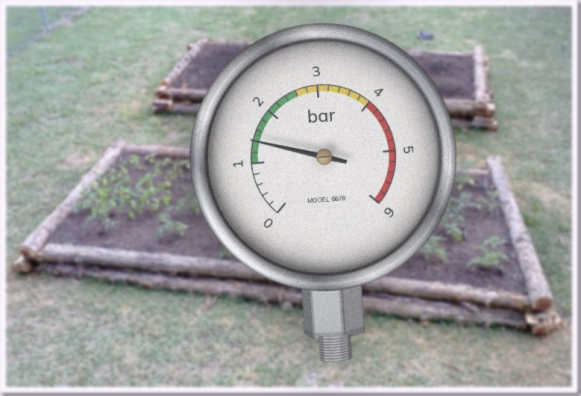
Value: 1.4 bar
